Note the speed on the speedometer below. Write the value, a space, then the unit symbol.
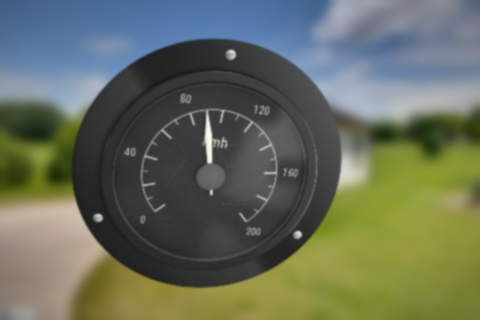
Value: 90 km/h
